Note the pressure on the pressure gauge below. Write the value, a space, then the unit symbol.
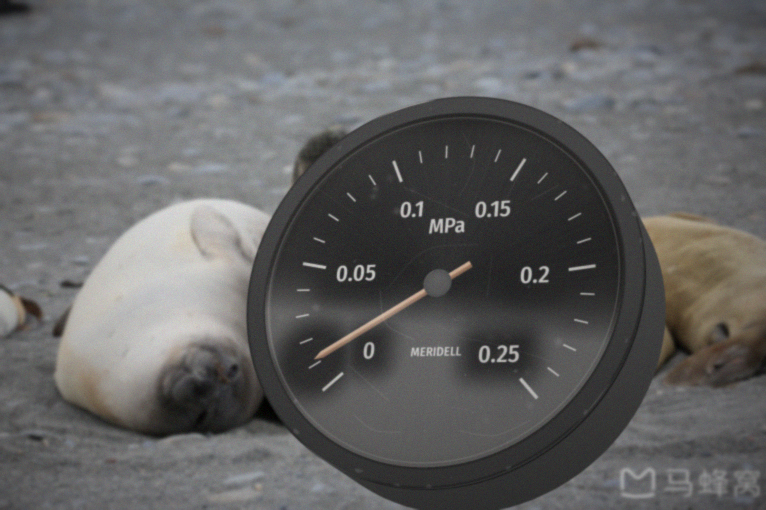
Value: 0.01 MPa
